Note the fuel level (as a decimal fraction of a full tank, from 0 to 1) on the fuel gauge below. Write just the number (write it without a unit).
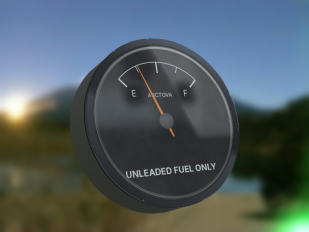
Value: 0.25
